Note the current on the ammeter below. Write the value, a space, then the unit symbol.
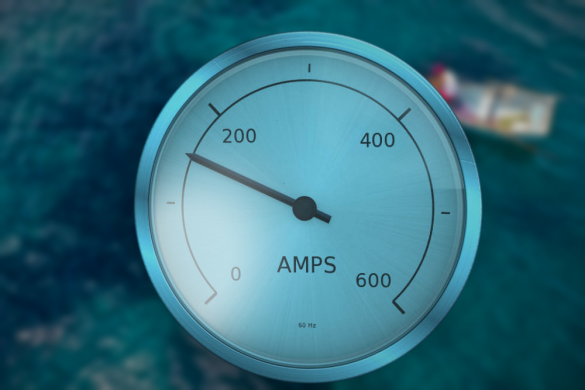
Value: 150 A
